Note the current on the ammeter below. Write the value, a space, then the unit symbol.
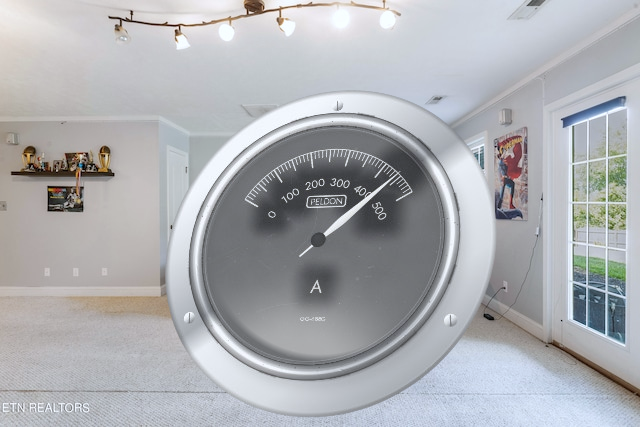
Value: 450 A
